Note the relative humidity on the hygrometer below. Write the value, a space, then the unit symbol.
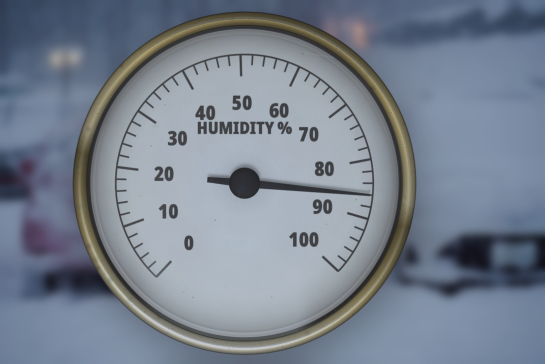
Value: 86 %
